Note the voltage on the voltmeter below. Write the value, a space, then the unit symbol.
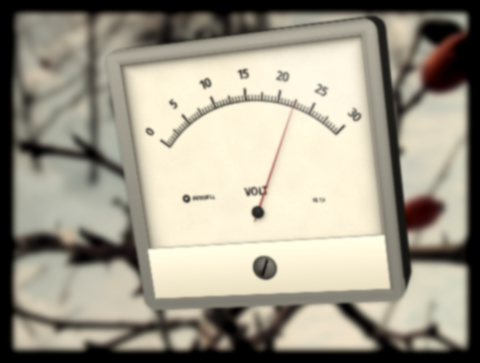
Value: 22.5 V
